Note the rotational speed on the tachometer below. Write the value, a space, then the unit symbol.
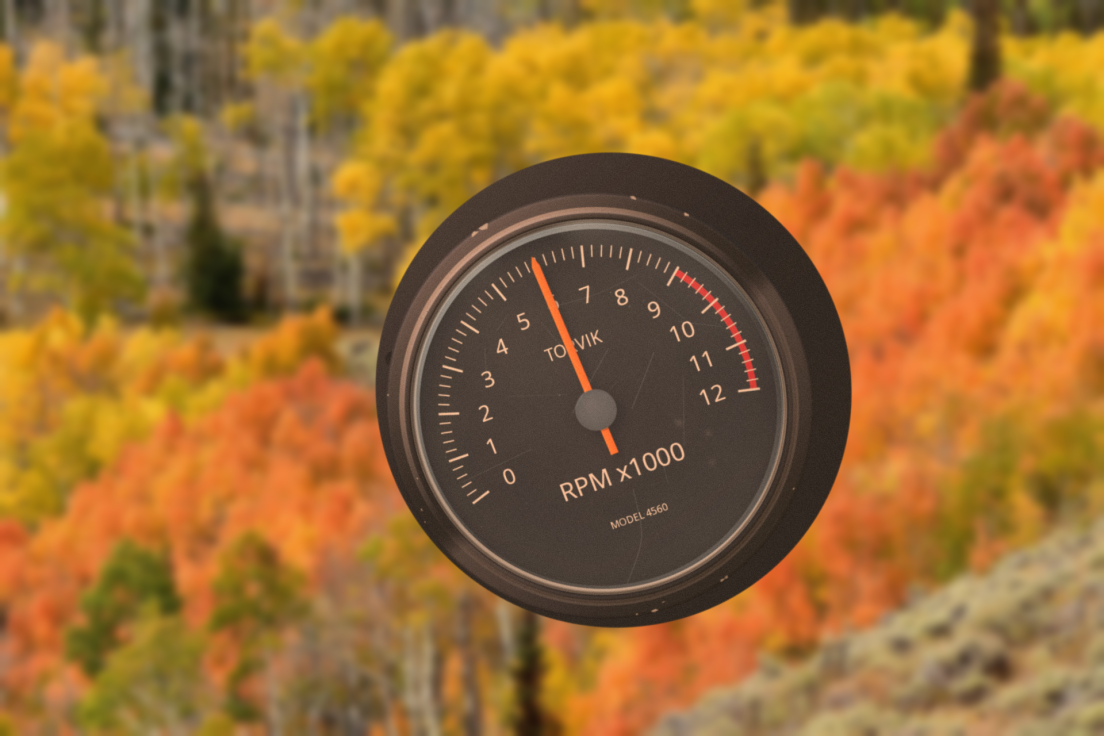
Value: 6000 rpm
